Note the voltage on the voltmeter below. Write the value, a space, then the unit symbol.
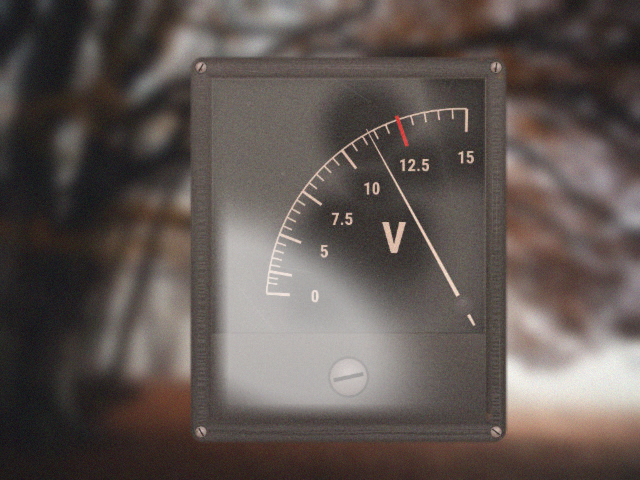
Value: 11.25 V
